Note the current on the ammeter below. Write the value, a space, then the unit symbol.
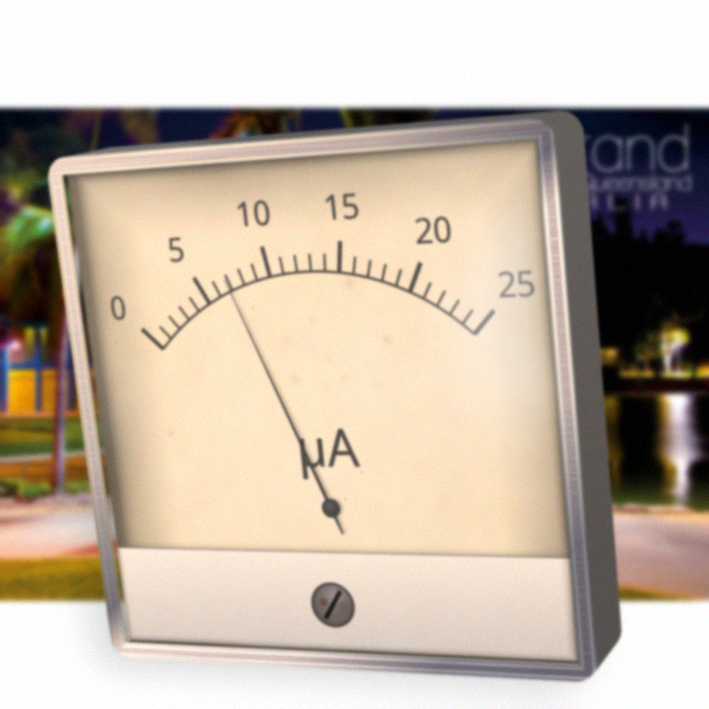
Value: 7 µA
